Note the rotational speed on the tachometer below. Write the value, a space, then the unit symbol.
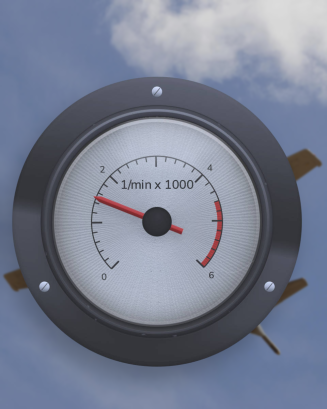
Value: 1500 rpm
